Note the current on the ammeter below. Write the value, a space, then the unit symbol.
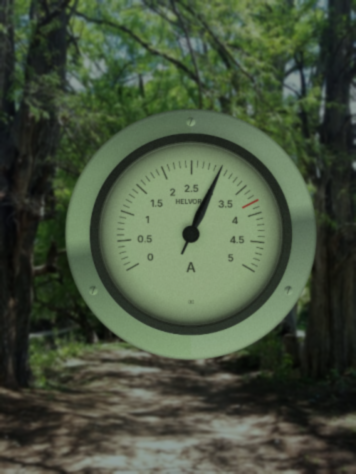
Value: 3 A
